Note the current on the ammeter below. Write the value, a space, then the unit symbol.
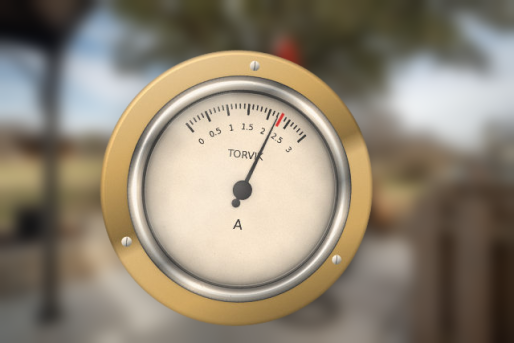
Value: 2.2 A
